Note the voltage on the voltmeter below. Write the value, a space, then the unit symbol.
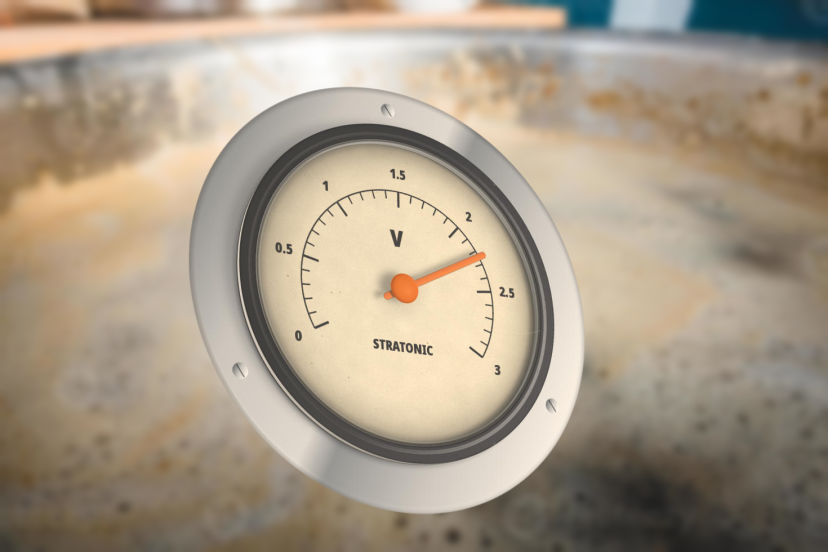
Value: 2.25 V
